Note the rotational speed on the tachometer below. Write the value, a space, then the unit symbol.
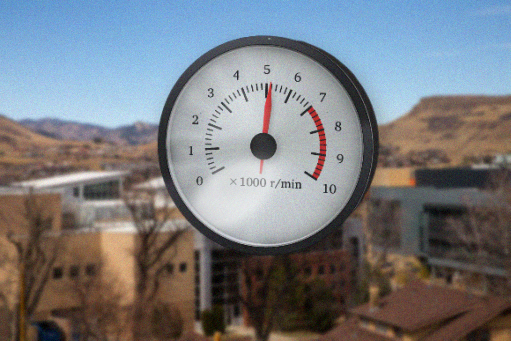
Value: 5200 rpm
